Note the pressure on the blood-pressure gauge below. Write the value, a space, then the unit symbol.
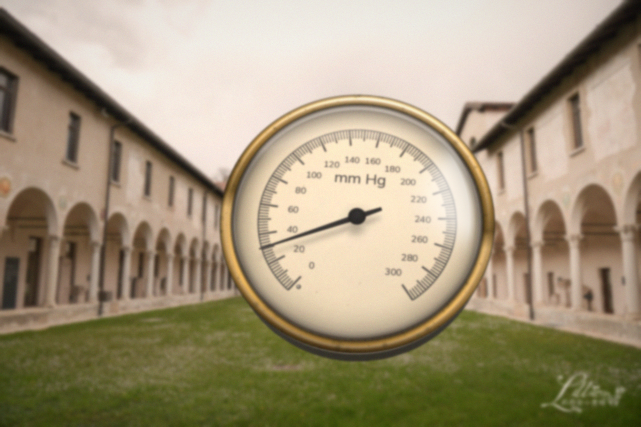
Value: 30 mmHg
